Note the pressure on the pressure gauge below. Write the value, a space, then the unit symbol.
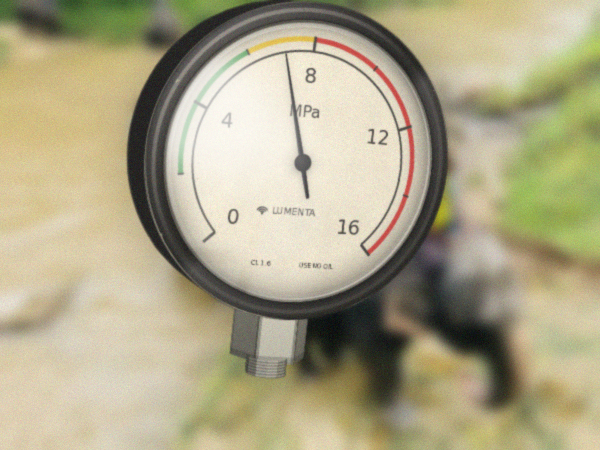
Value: 7 MPa
